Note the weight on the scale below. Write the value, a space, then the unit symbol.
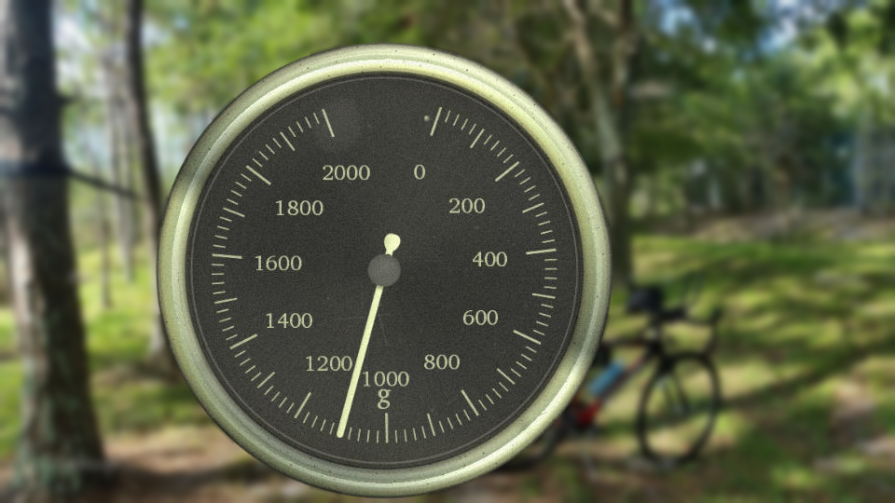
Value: 1100 g
